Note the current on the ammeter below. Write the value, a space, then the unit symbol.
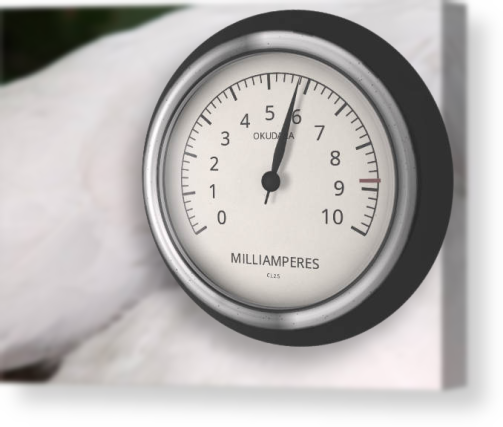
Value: 5.8 mA
